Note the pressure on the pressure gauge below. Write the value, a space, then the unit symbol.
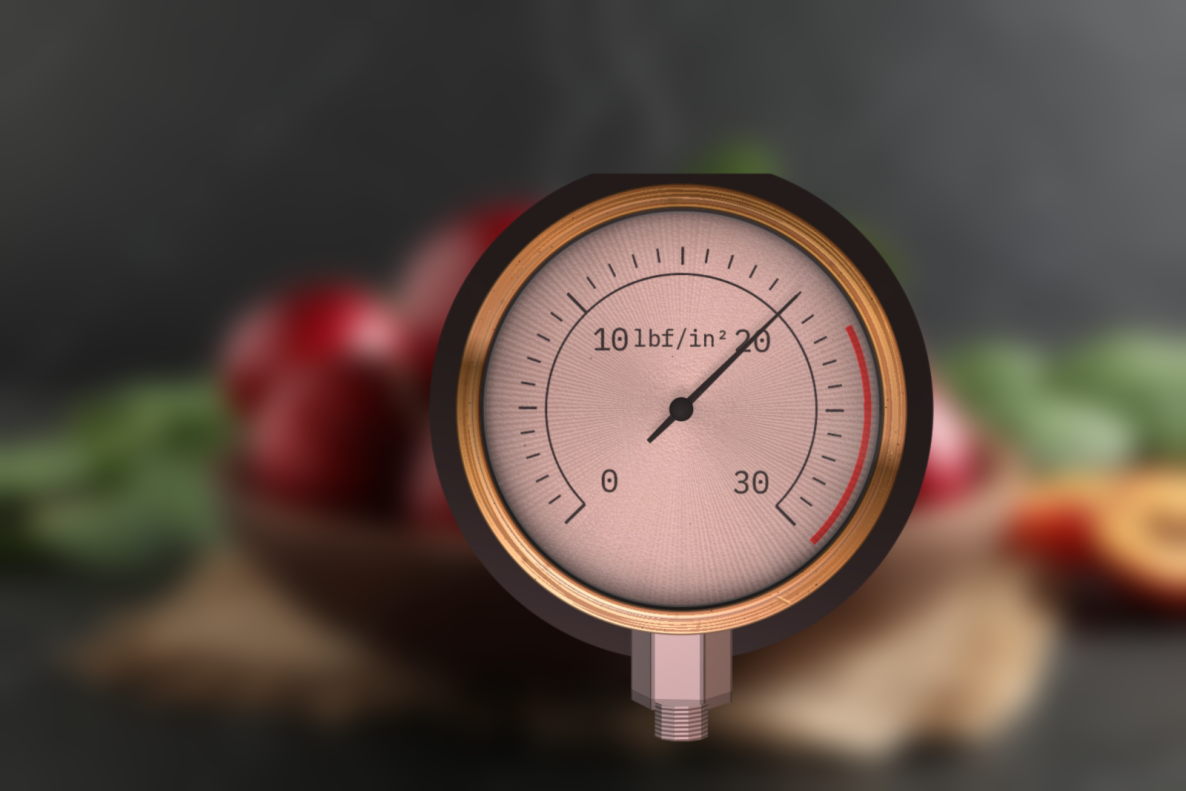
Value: 20 psi
